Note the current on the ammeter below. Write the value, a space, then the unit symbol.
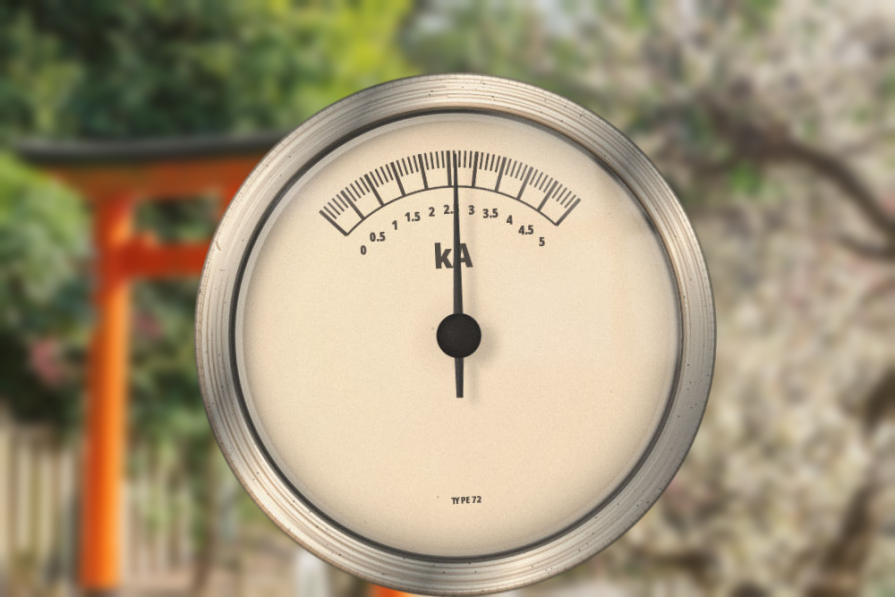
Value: 2.6 kA
